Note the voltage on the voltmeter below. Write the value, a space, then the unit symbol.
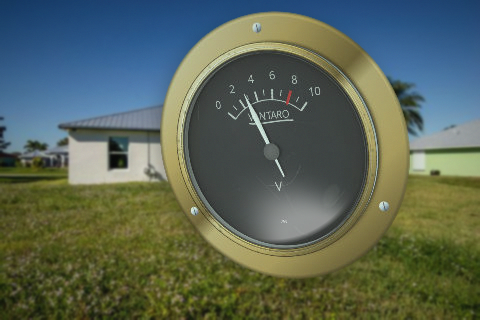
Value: 3 V
